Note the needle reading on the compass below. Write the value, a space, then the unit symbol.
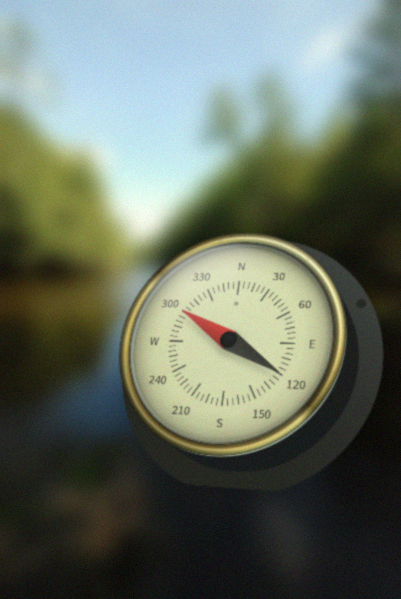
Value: 300 °
